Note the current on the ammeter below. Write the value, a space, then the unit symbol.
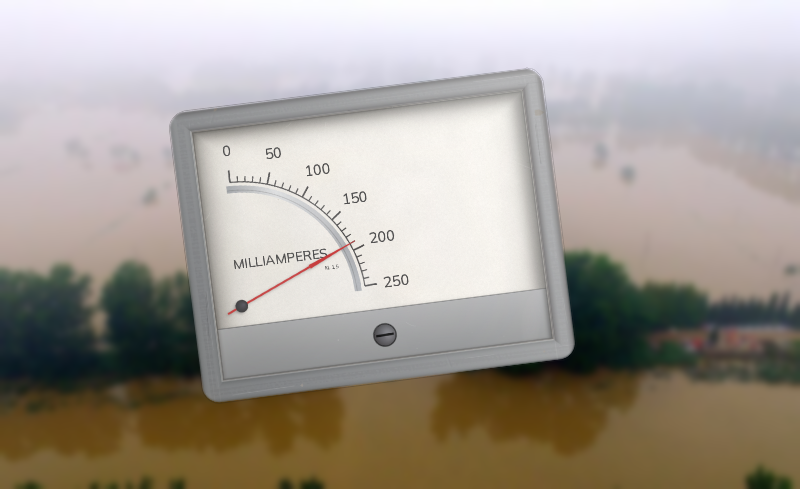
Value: 190 mA
